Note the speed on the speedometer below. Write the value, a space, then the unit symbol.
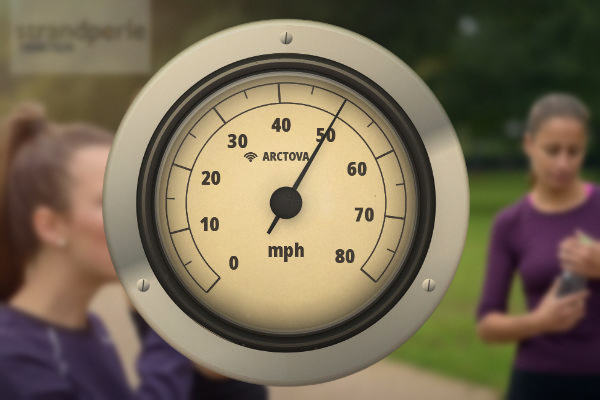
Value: 50 mph
